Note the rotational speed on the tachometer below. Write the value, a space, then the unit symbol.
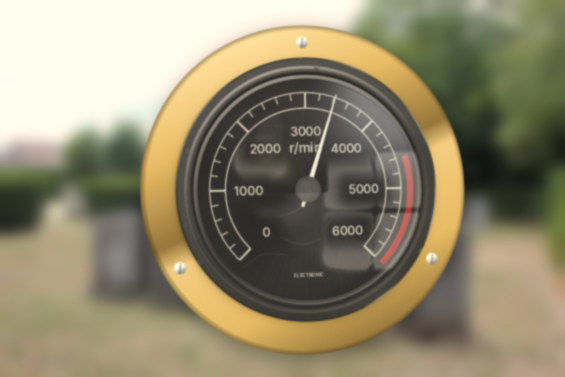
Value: 3400 rpm
